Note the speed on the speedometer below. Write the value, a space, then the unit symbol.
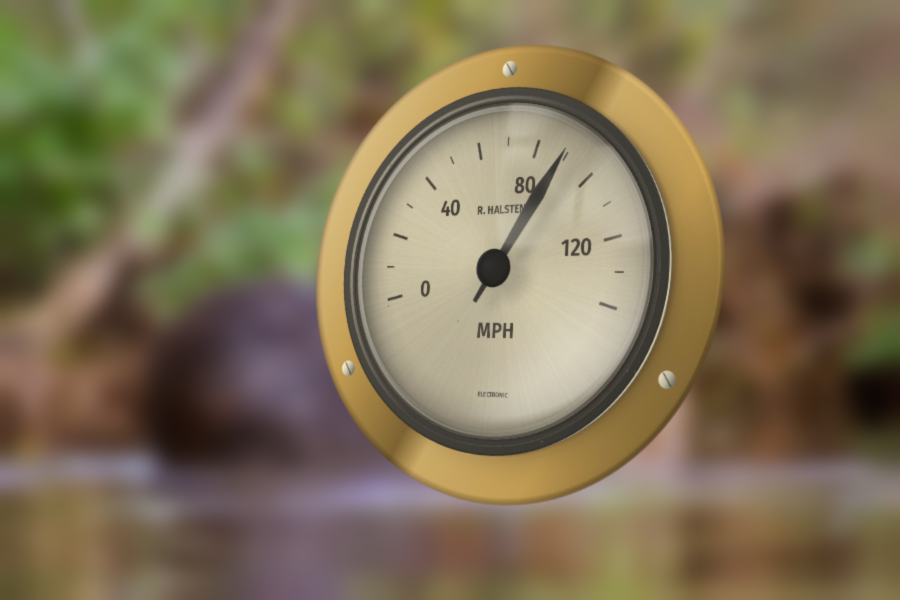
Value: 90 mph
